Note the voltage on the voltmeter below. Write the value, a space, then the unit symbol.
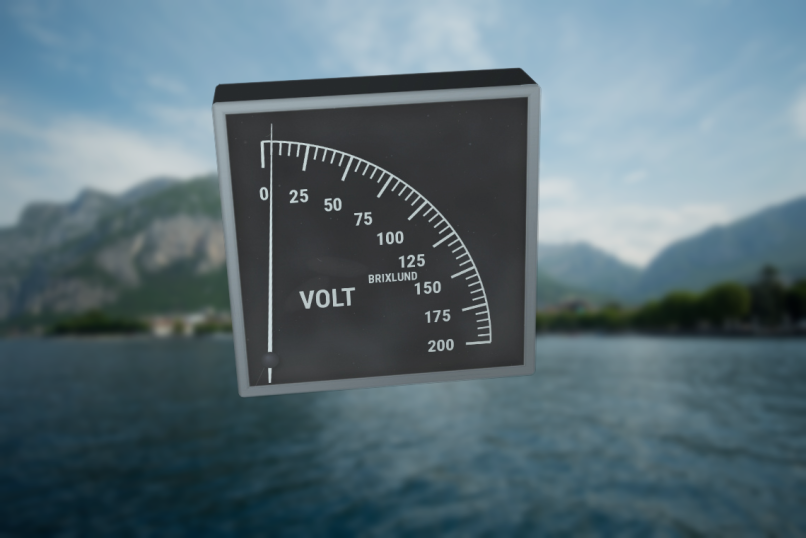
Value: 5 V
